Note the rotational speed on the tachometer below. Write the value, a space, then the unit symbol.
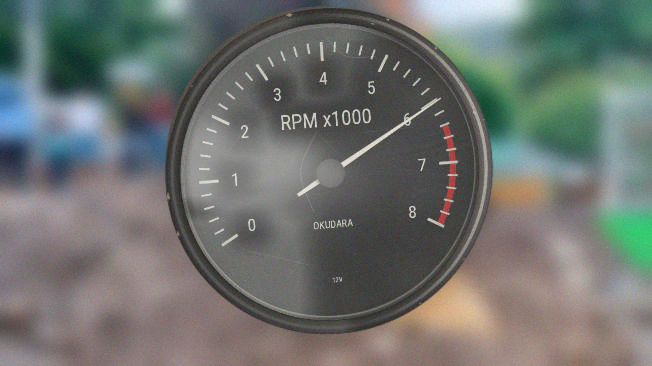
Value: 6000 rpm
